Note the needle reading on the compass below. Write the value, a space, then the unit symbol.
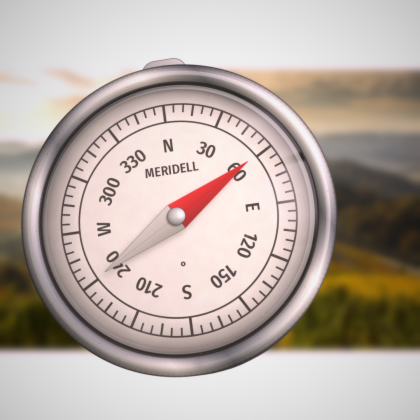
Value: 60 °
